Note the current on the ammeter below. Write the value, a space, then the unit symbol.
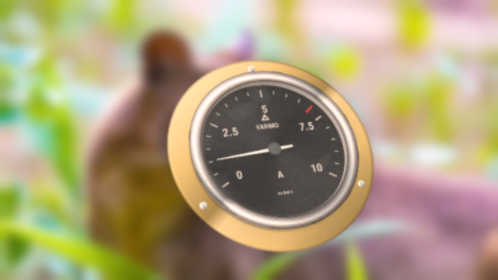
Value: 1 A
